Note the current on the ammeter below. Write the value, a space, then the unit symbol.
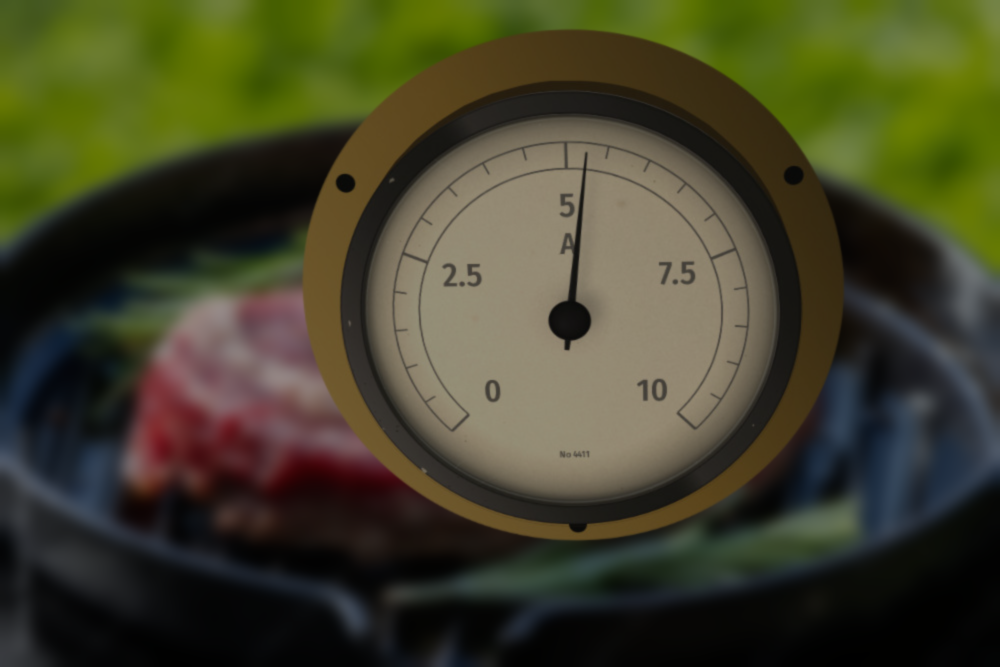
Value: 5.25 A
